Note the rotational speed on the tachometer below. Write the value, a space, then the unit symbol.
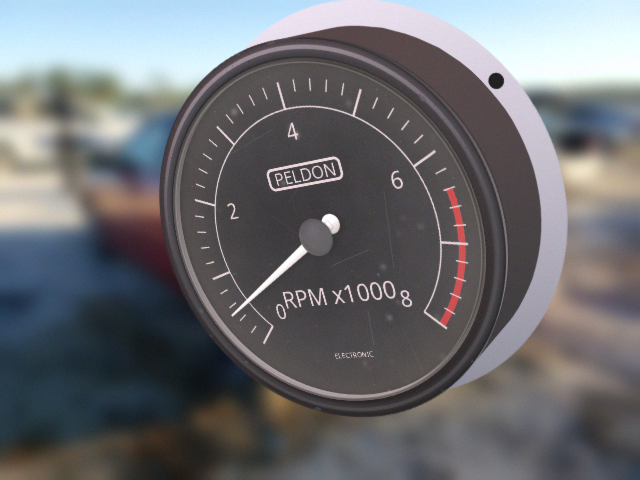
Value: 500 rpm
